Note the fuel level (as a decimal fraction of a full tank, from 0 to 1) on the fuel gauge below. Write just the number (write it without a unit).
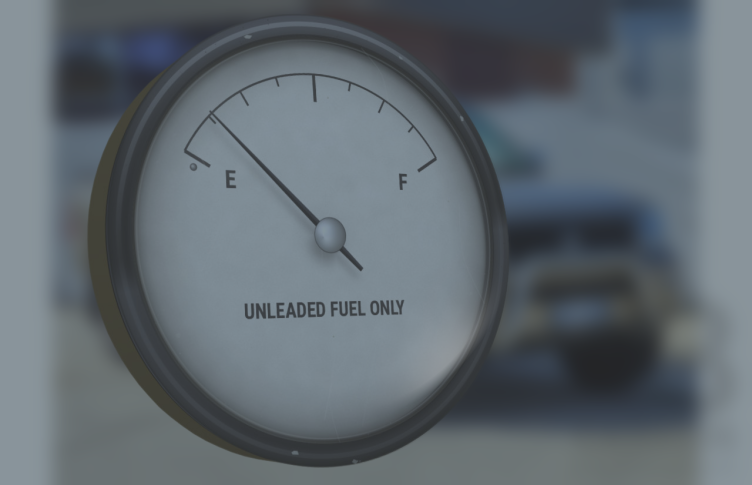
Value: 0.125
